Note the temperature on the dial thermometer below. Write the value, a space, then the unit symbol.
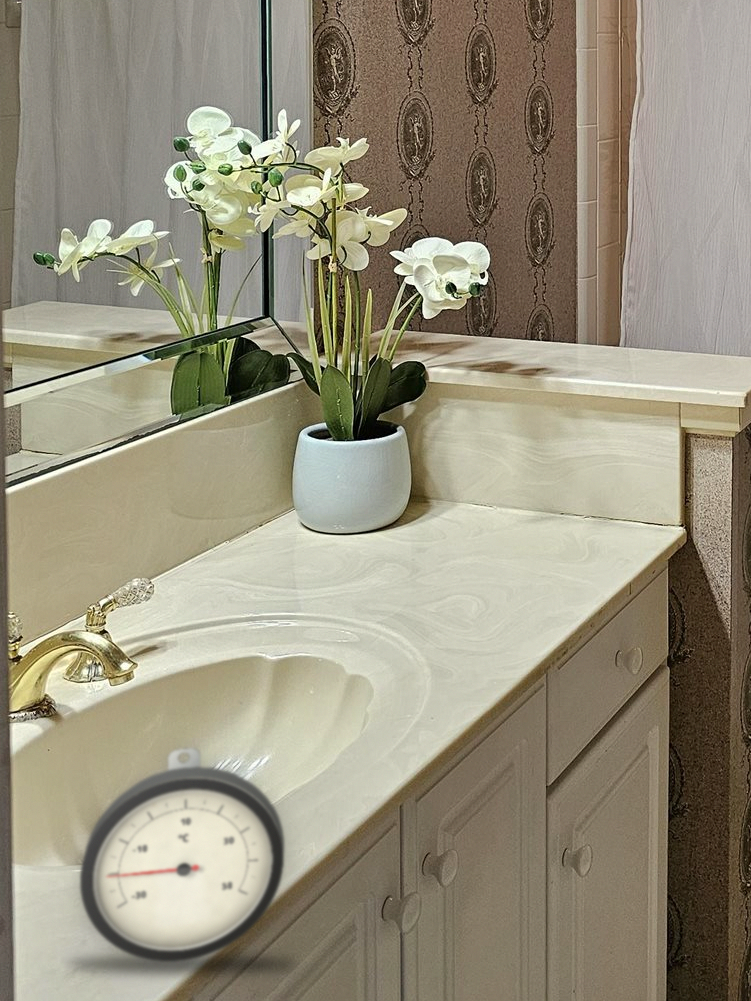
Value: -20 °C
